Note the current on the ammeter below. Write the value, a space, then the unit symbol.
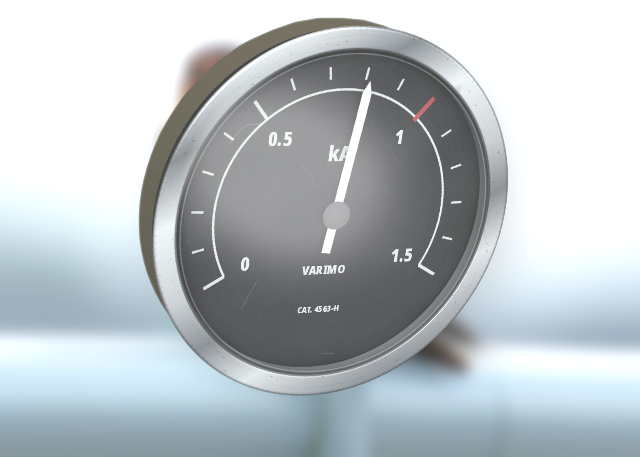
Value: 0.8 kA
